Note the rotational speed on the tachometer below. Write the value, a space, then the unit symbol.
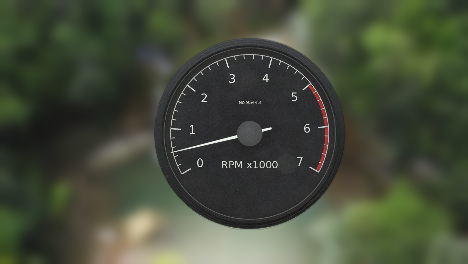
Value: 500 rpm
